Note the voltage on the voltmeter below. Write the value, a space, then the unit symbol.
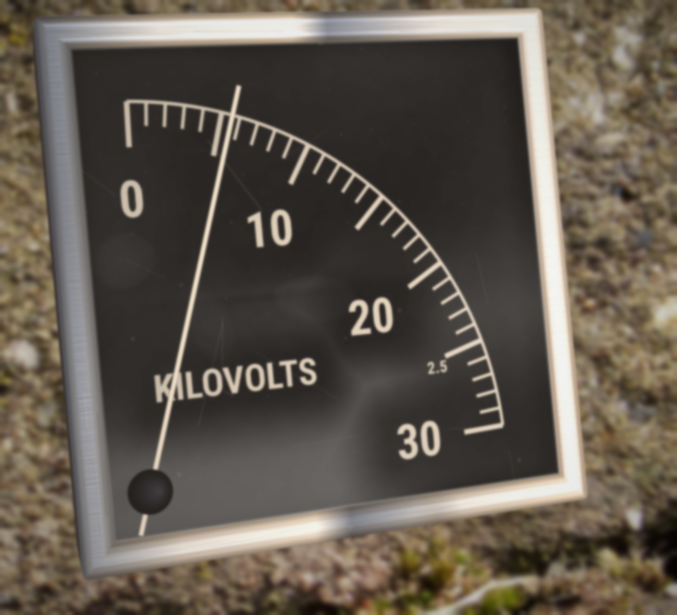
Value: 5.5 kV
